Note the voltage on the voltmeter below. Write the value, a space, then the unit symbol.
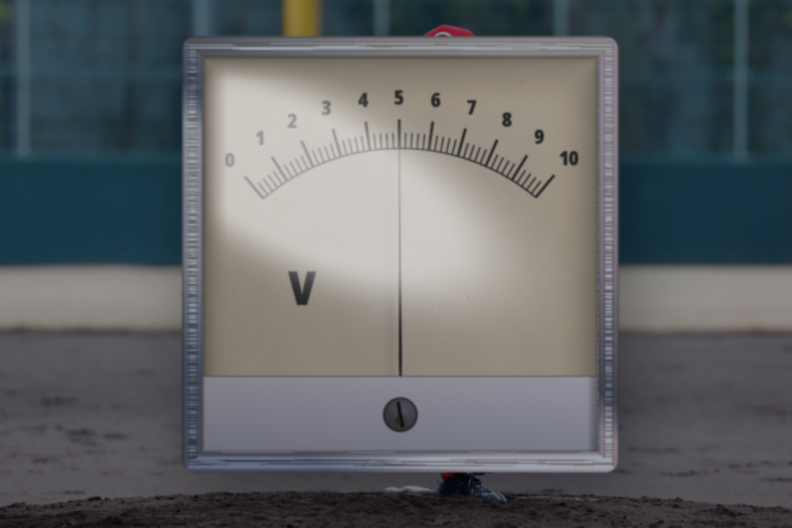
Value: 5 V
